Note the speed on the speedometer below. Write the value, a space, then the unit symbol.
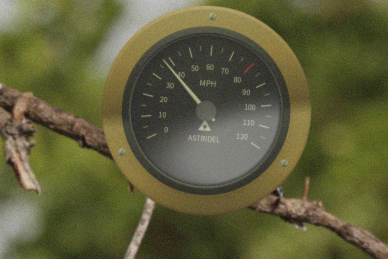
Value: 37.5 mph
